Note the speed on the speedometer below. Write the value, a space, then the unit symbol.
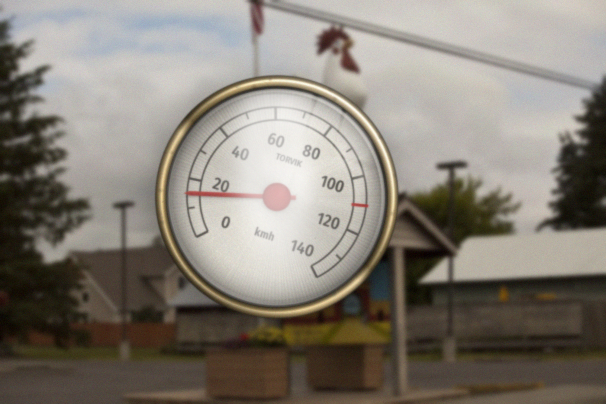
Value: 15 km/h
